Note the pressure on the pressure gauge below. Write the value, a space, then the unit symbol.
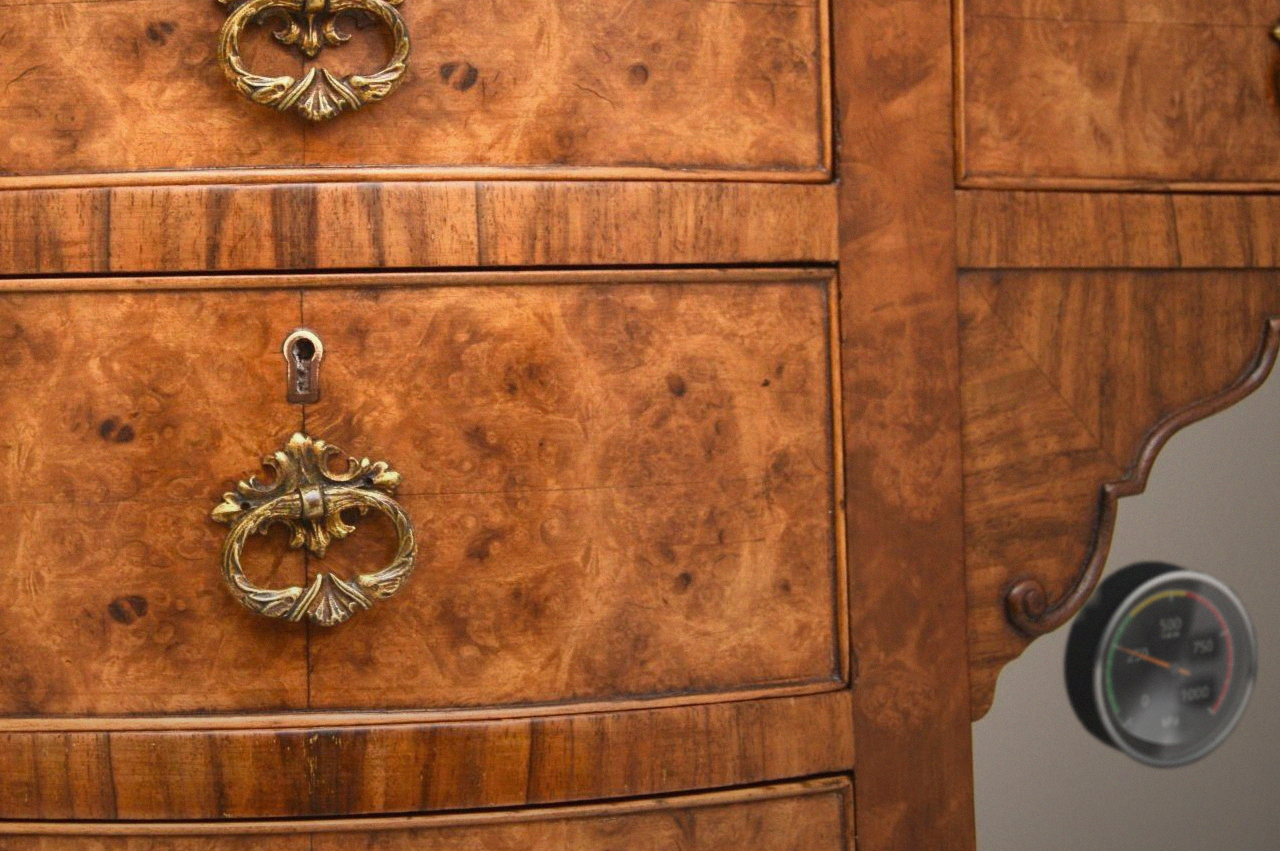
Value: 250 kPa
